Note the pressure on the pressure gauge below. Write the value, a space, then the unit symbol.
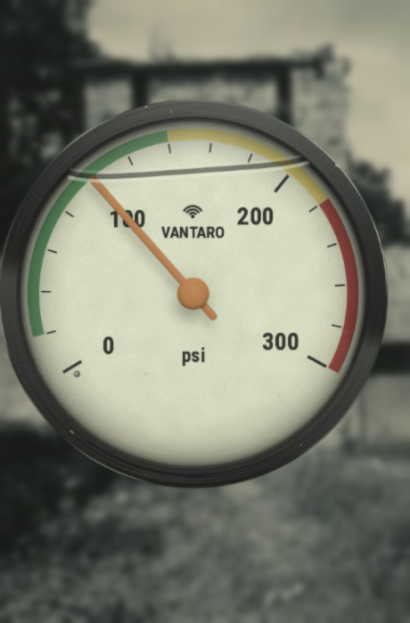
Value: 100 psi
